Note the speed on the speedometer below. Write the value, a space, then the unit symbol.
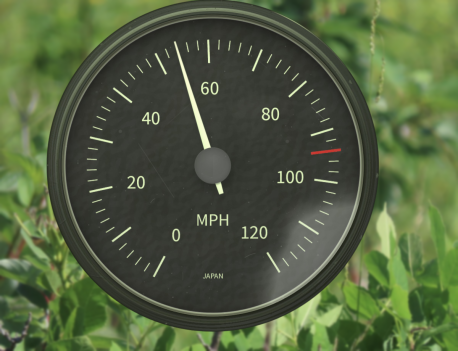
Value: 54 mph
